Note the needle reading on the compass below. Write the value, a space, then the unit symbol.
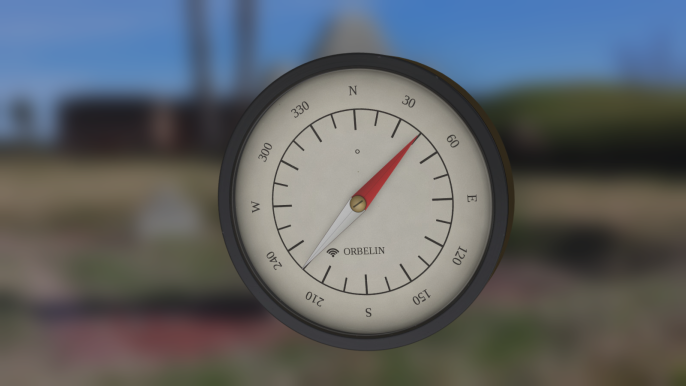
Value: 45 °
